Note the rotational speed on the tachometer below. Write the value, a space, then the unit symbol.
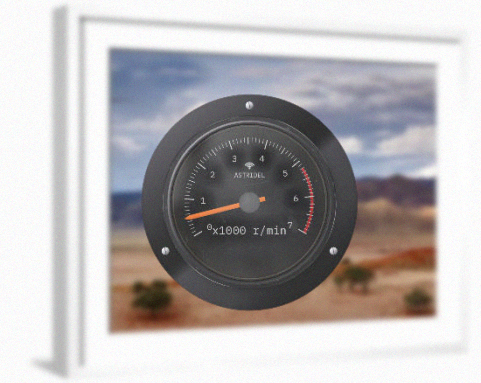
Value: 500 rpm
